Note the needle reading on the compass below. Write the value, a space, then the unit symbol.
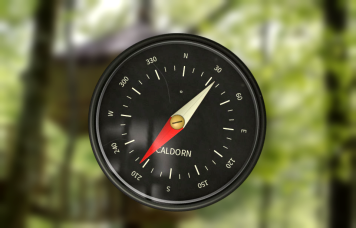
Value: 215 °
